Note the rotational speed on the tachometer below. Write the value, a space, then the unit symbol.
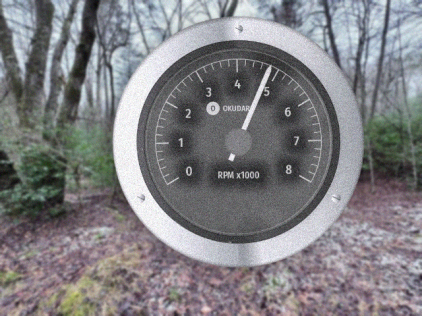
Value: 4800 rpm
